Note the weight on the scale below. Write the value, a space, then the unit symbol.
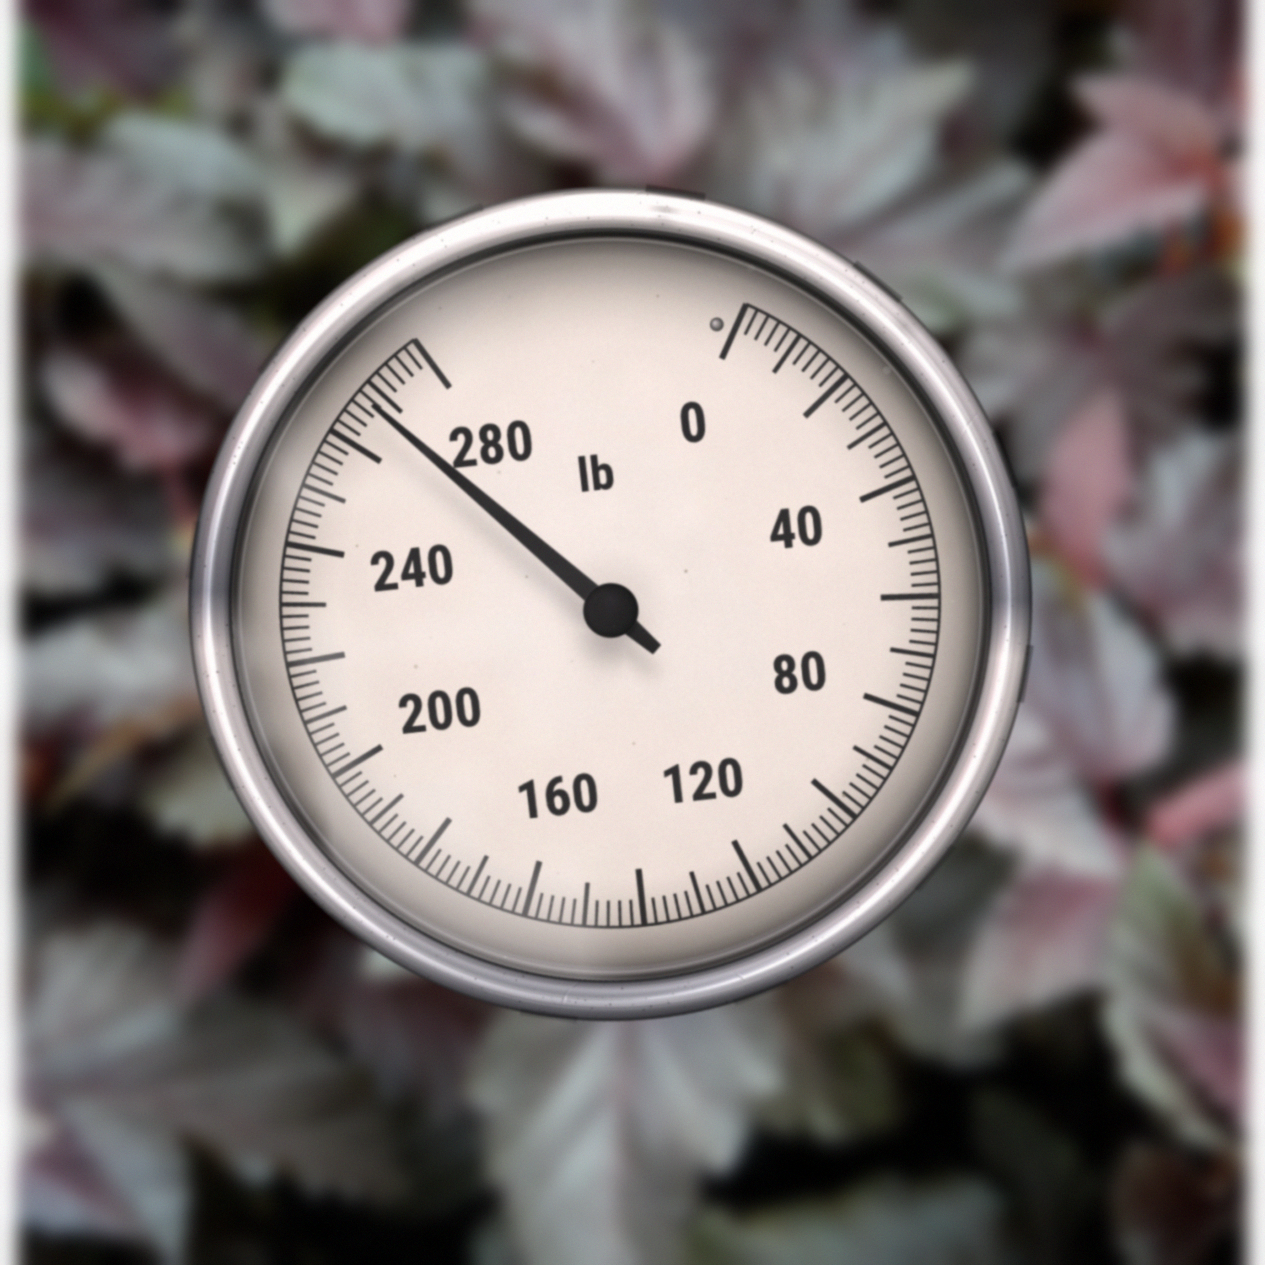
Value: 268 lb
